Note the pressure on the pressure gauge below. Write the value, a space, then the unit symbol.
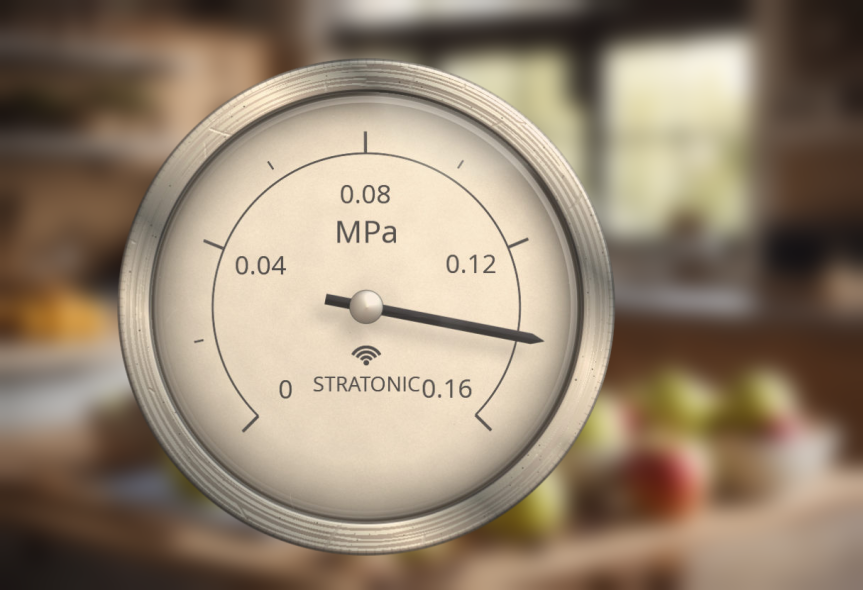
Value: 0.14 MPa
